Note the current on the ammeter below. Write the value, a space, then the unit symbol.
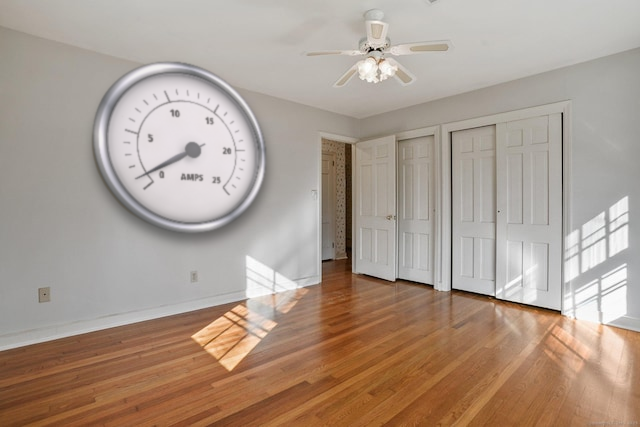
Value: 1 A
